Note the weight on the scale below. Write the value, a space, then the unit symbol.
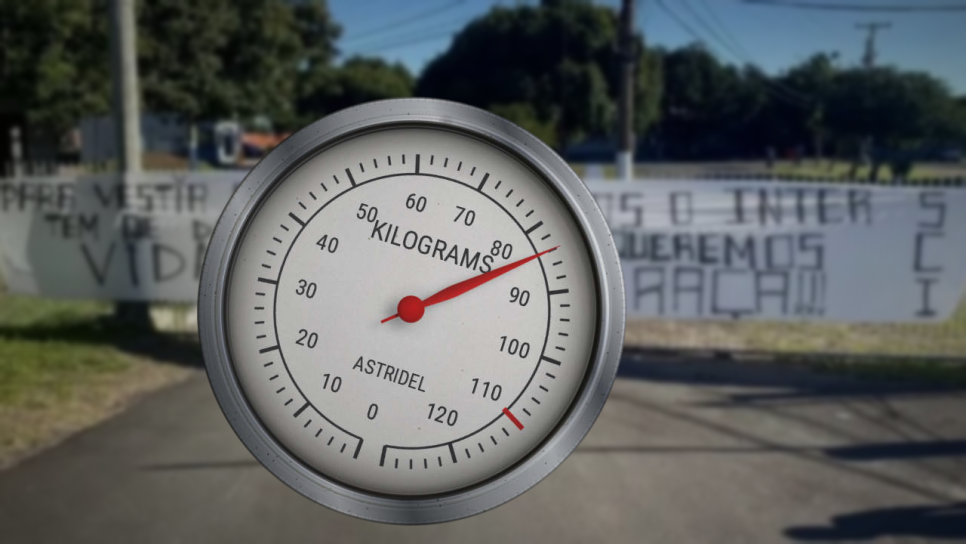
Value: 84 kg
